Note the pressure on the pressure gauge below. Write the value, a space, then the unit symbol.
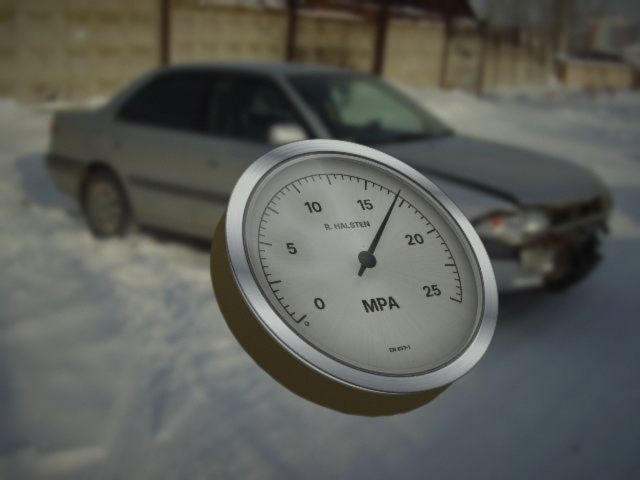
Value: 17 MPa
